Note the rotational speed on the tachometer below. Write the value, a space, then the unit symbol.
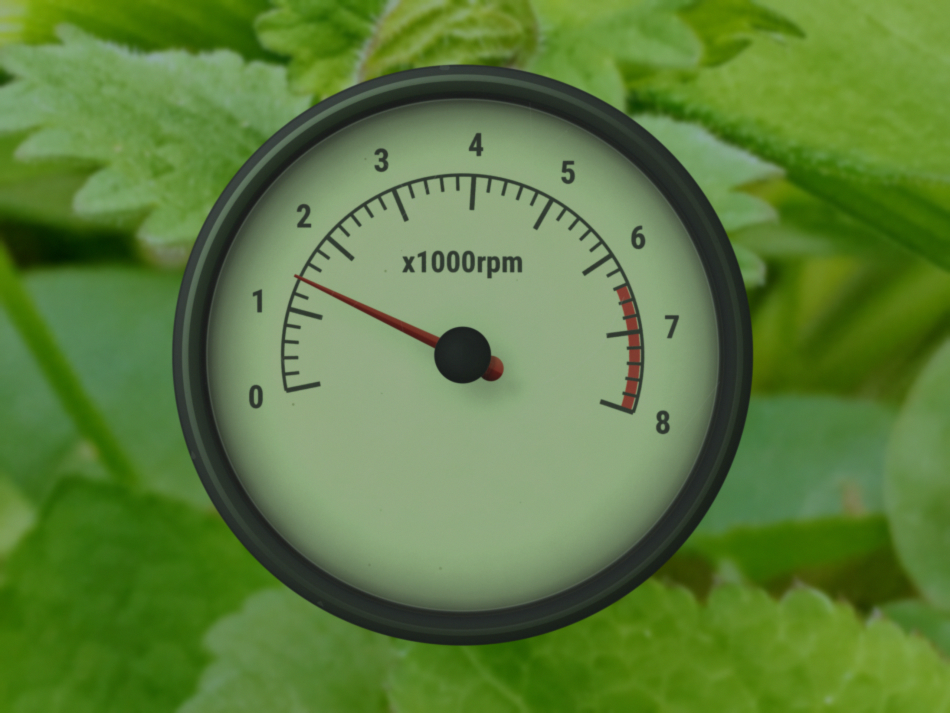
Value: 1400 rpm
